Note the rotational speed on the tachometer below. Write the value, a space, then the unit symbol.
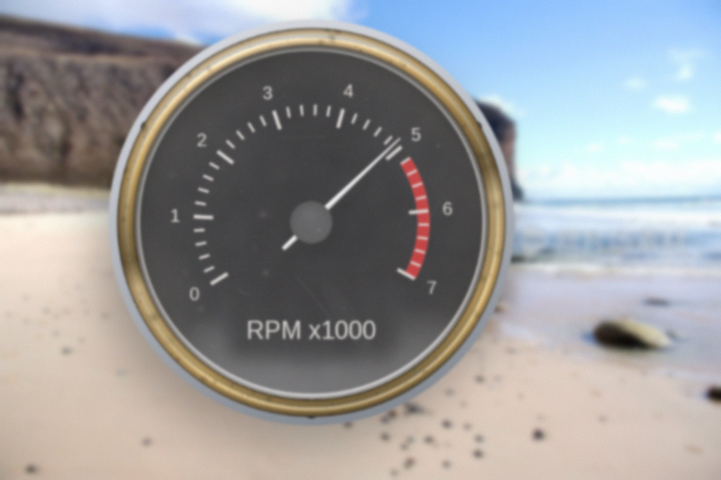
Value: 4900 rpm
